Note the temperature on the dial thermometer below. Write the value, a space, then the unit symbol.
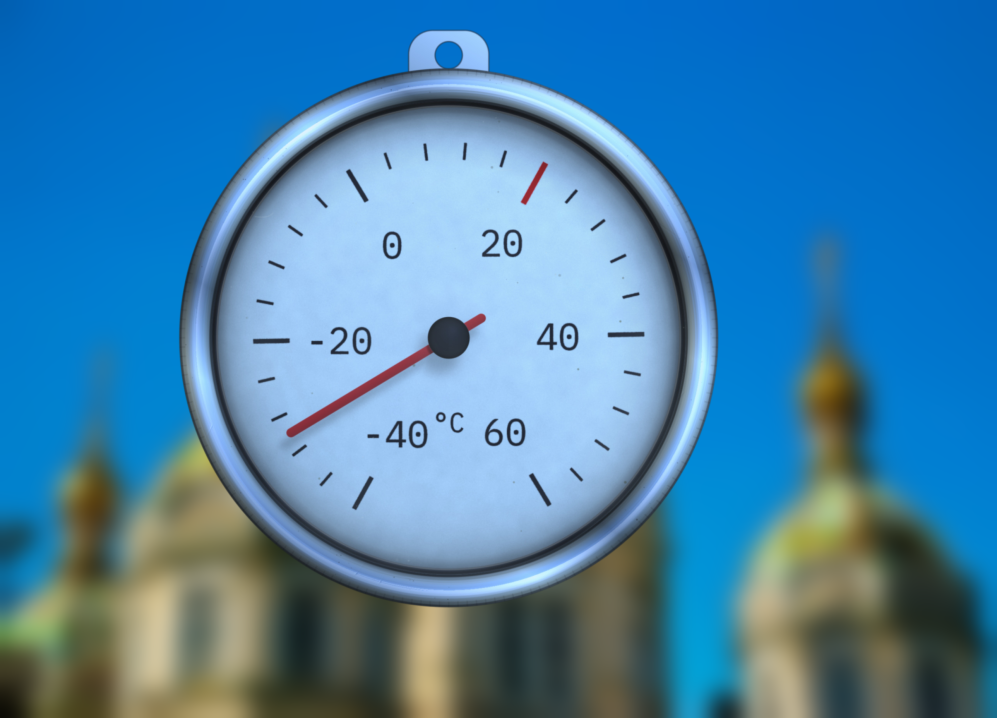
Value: -30 °C
